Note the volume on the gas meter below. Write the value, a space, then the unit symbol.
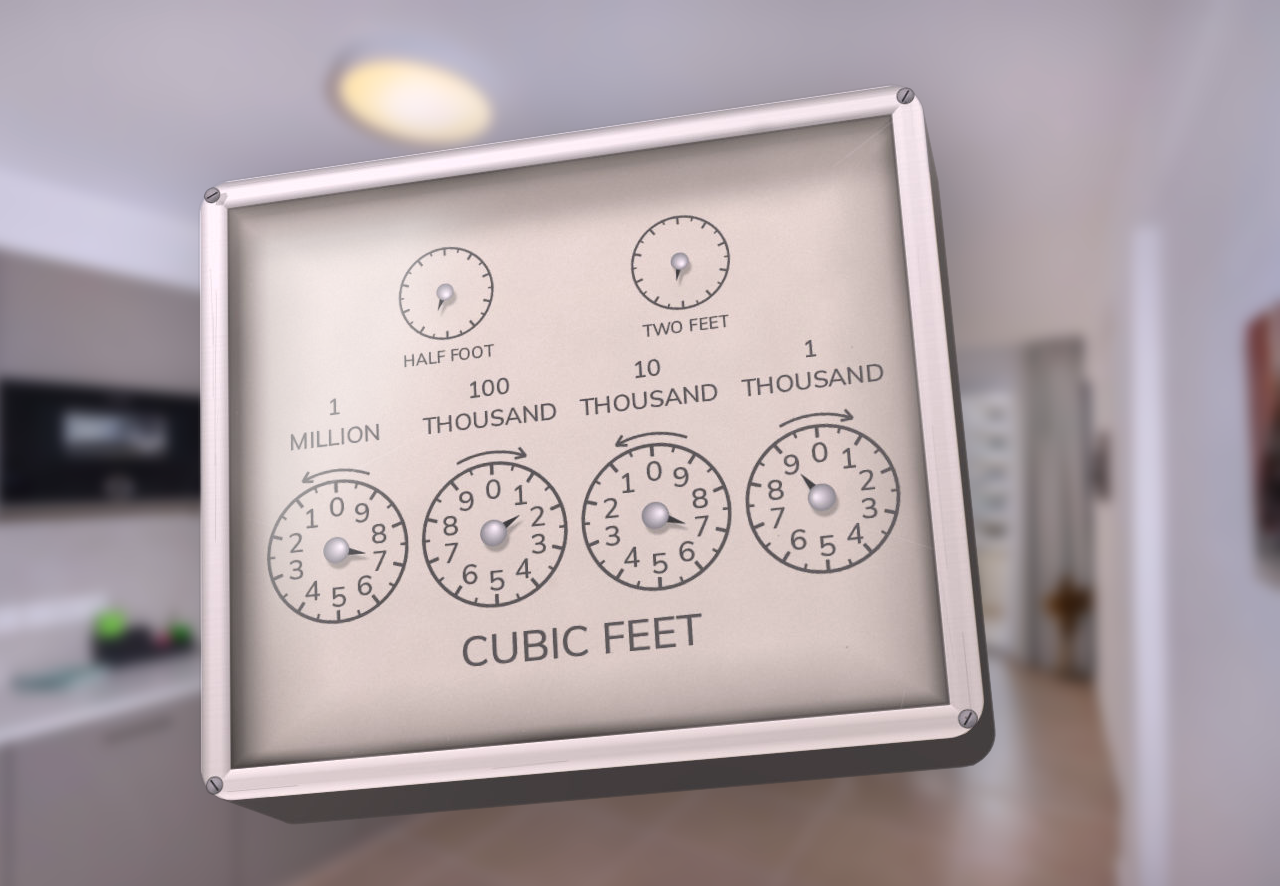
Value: 716900 ft³
